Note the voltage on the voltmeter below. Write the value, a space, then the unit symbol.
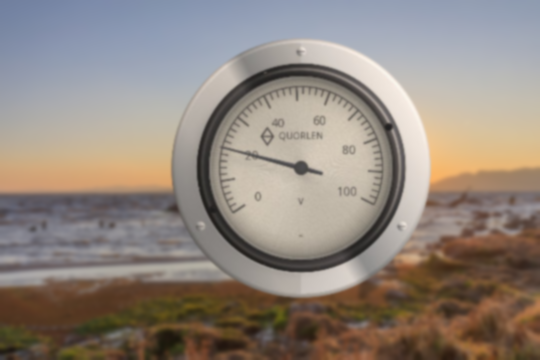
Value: 20 V
